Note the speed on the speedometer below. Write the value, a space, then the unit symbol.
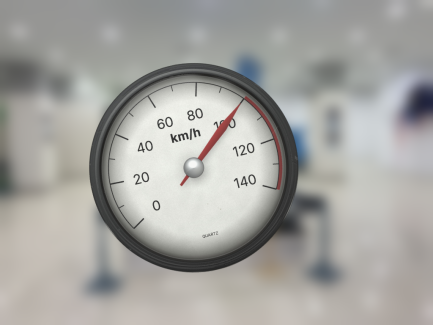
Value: 100 km/h
